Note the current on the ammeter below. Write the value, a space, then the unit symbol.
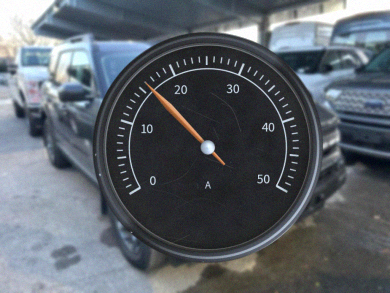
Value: 16 A
